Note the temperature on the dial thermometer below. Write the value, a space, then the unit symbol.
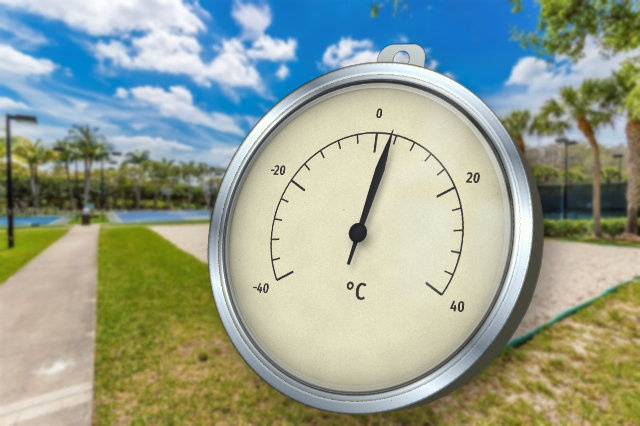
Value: 4 °C
